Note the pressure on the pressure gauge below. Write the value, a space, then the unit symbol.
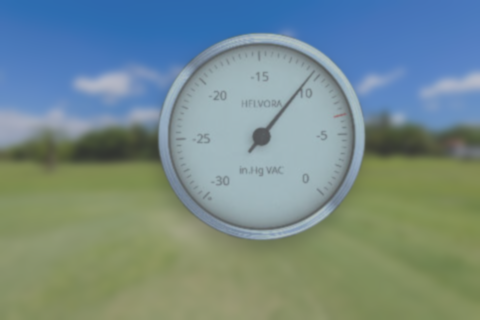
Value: -10.5 inHg
